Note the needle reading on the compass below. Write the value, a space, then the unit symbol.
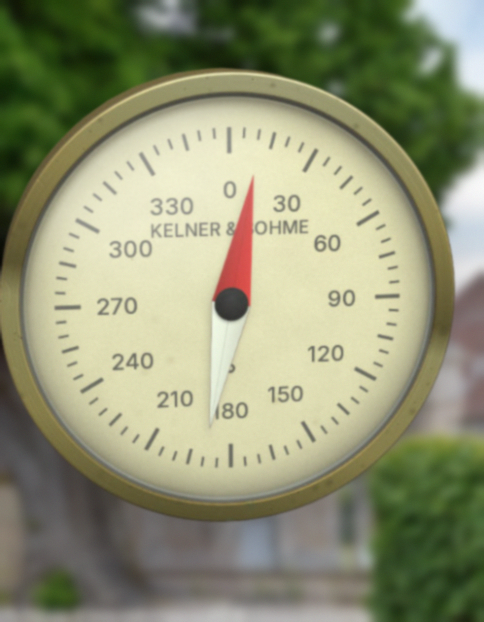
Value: 10 °
